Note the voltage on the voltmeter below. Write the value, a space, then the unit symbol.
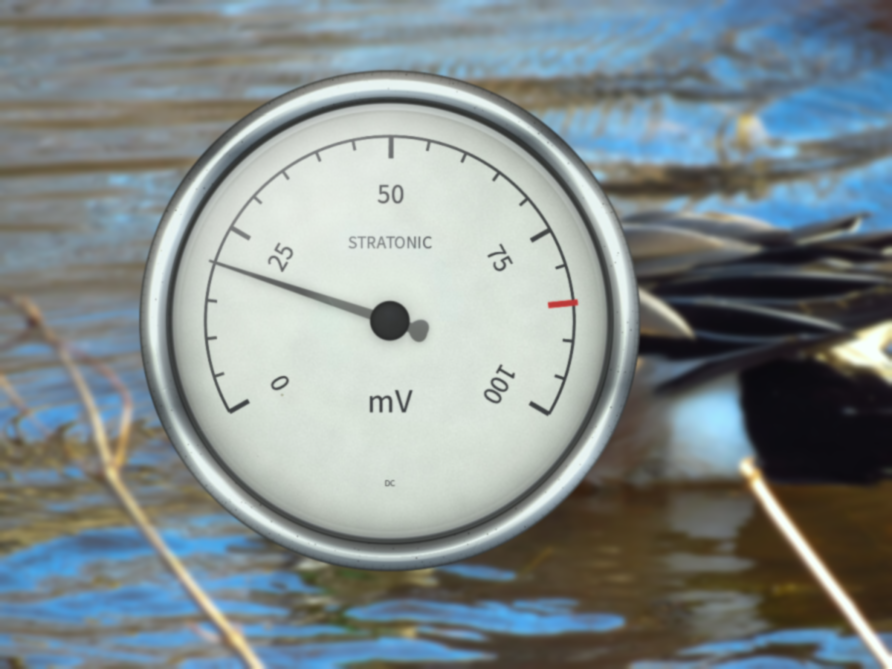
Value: 20 mV
